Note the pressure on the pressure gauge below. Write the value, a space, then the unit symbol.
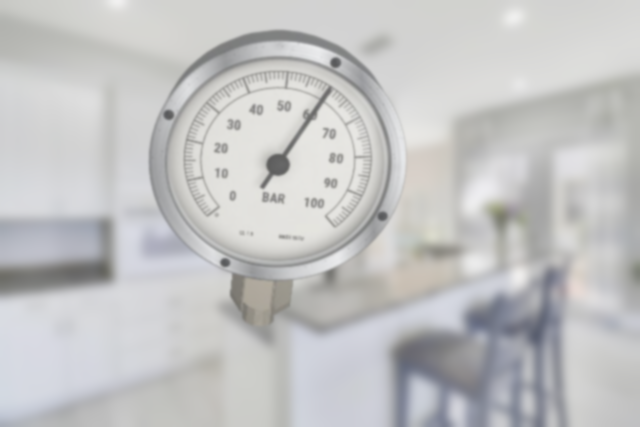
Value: 60 bar
